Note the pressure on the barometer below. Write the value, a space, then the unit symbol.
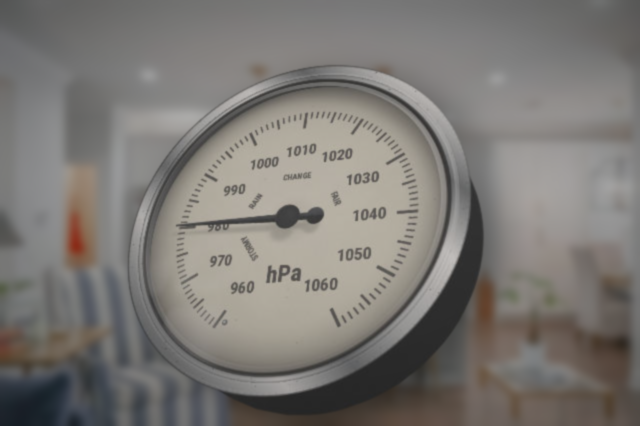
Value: 980 hPa
